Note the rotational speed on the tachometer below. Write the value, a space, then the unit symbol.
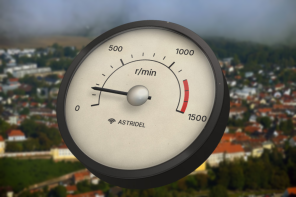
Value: 150 rpm
